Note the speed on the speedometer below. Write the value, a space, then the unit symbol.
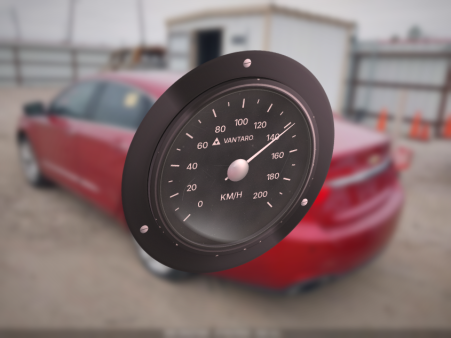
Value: 140 km/h
